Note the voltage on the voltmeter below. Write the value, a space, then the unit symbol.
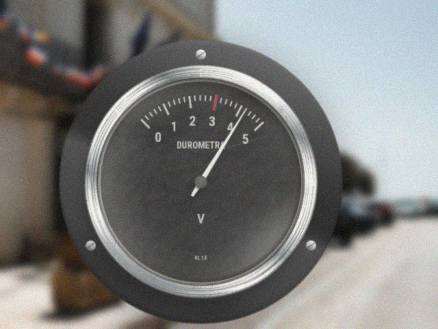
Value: 4.2 V
